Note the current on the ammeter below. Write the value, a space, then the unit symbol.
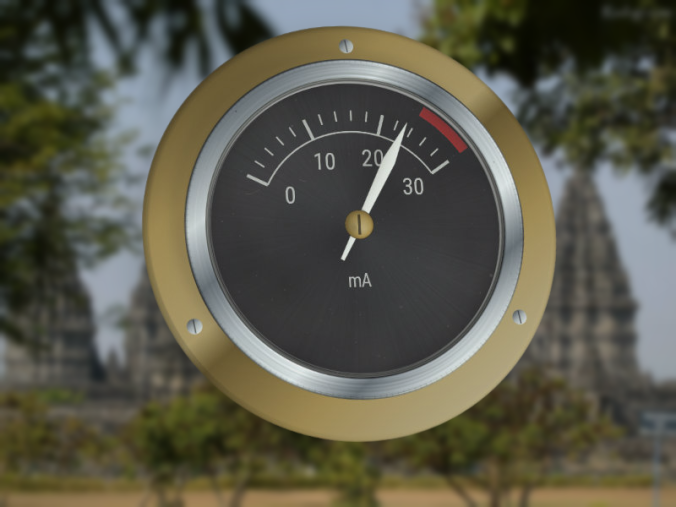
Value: 23 mA
